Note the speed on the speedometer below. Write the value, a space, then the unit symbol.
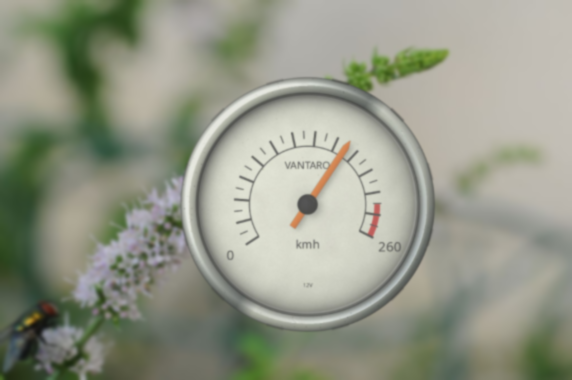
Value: 170 km/h
